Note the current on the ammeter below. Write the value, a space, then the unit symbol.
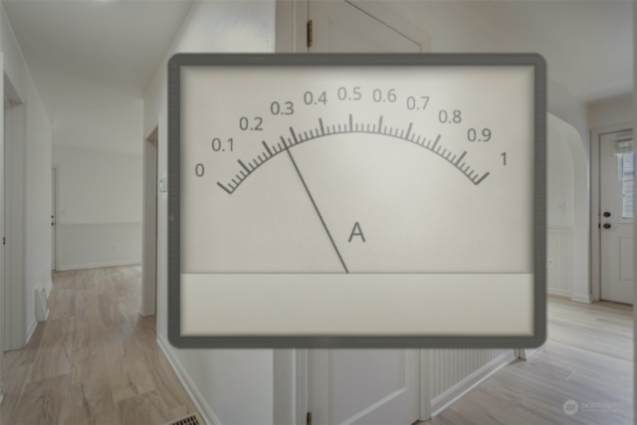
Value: 0.26 A
